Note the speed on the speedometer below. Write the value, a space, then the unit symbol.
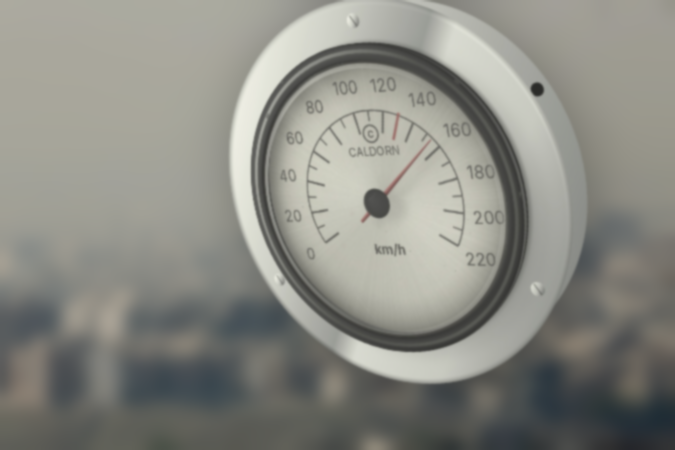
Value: 155 km/h
